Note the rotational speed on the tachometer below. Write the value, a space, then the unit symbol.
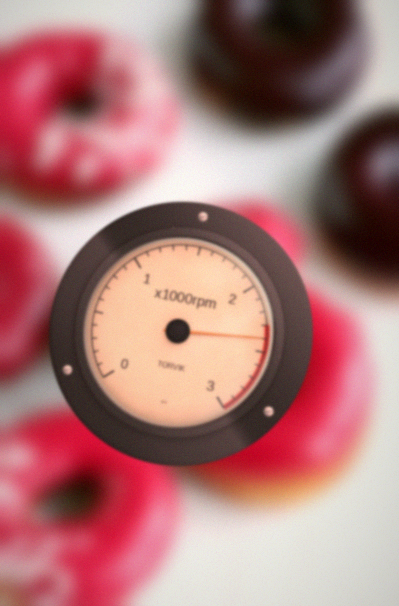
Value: 2400 rpm
